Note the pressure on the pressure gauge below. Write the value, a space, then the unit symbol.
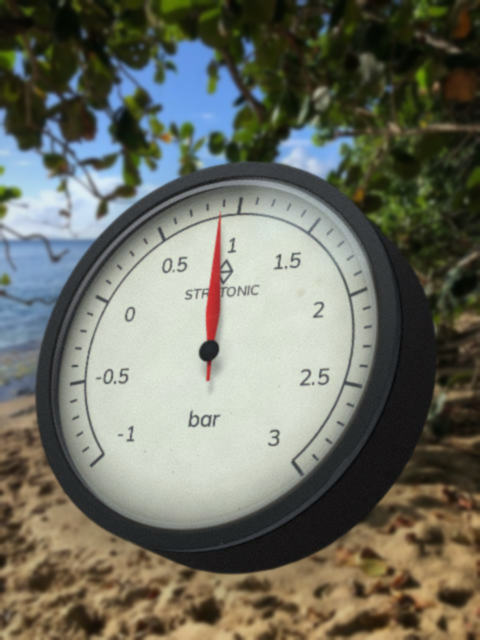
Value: 0.9 bar
